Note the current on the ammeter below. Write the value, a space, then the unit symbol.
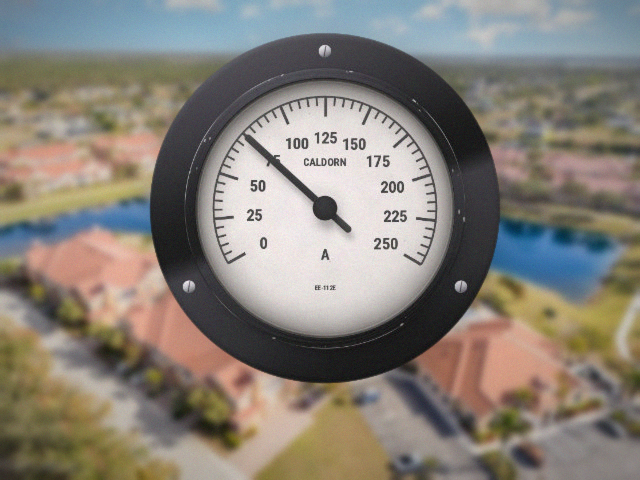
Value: 75 A
